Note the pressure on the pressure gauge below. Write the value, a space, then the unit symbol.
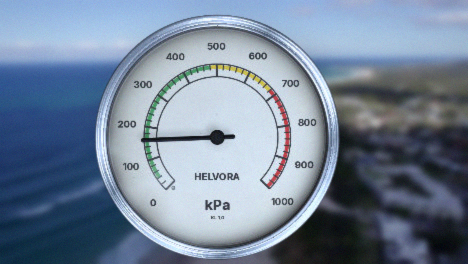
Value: 160 kPa
